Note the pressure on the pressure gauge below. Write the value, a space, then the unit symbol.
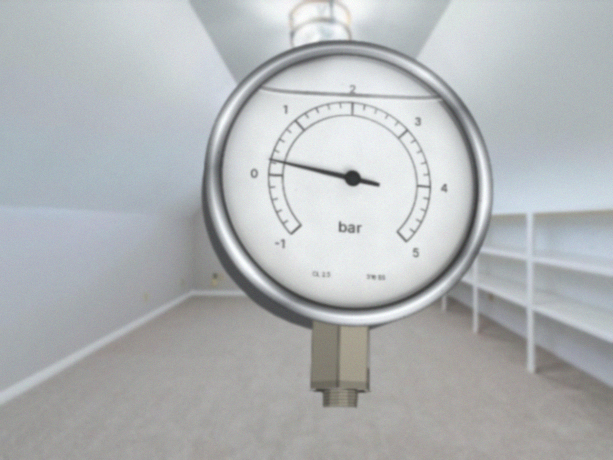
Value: 0.2 bar
